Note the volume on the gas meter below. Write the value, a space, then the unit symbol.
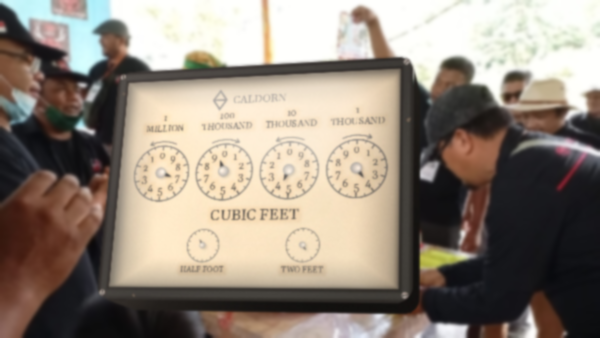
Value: 694400 ft³
